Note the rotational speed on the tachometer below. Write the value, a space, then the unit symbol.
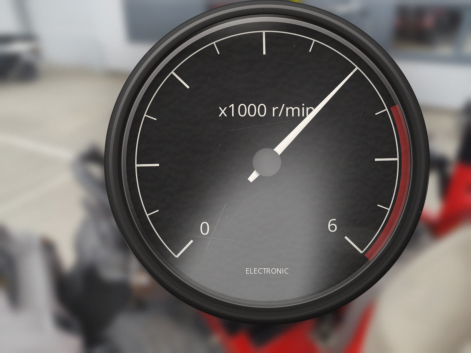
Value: 4000 rpm
